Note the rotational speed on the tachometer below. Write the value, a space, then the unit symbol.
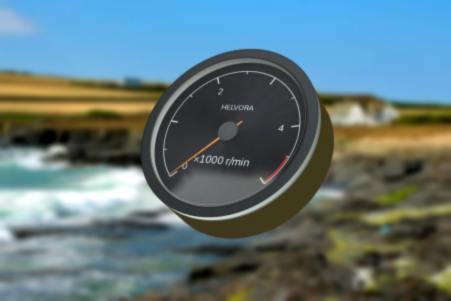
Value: 0 rpm
